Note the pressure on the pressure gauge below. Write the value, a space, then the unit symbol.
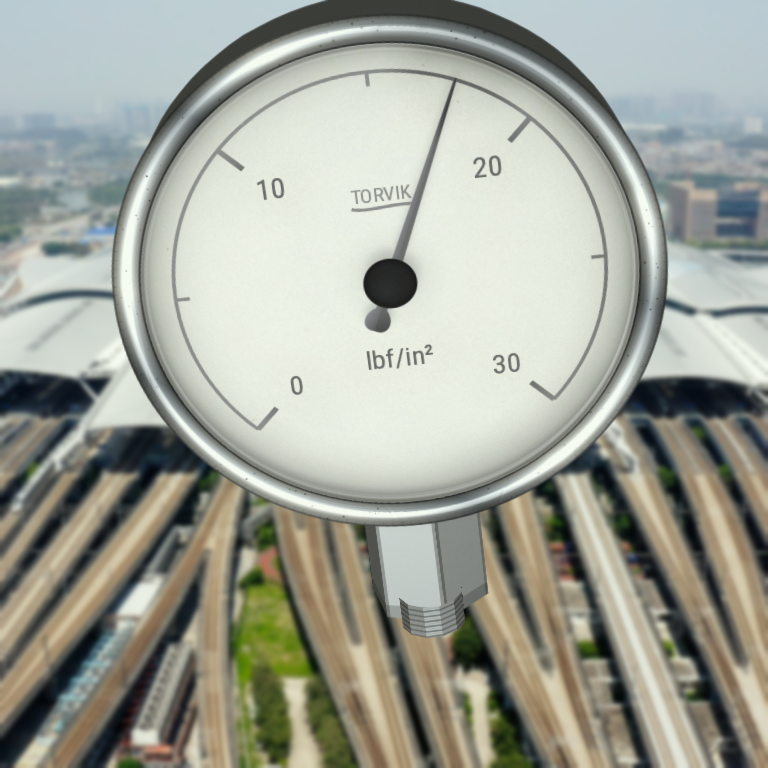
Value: 17.5 psi
